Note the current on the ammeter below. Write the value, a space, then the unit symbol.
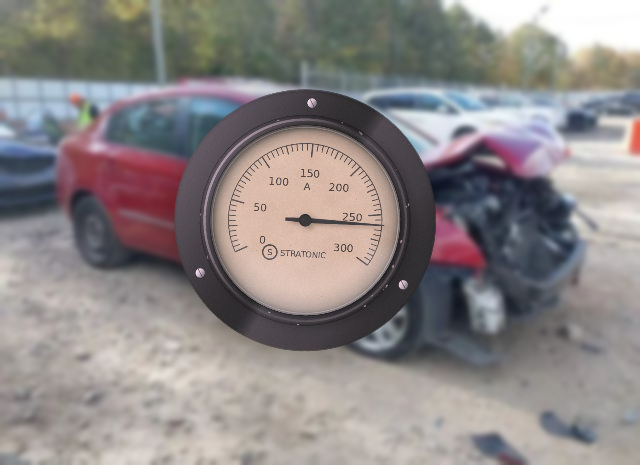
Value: 260 A
